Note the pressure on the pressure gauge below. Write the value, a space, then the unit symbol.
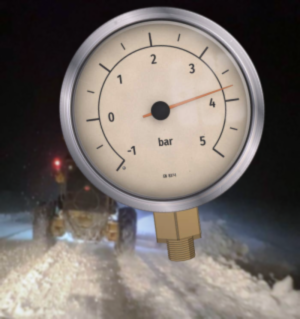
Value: 3.75 bar
